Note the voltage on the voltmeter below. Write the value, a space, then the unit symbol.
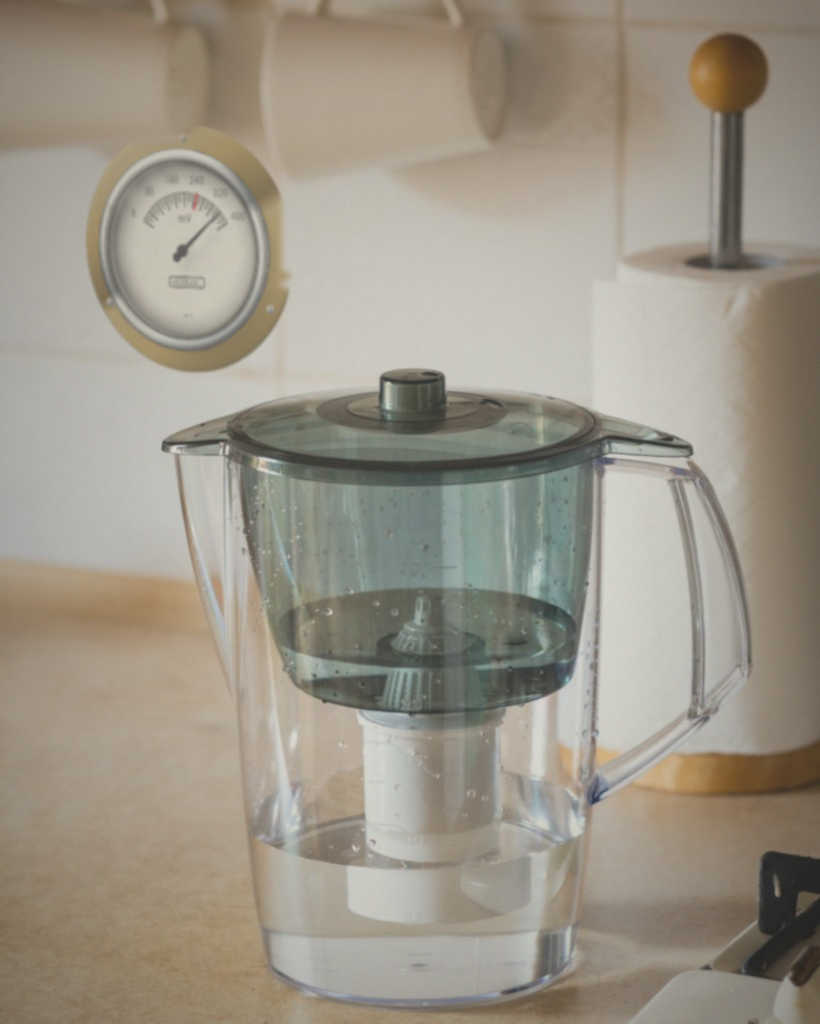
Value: 360 mV
